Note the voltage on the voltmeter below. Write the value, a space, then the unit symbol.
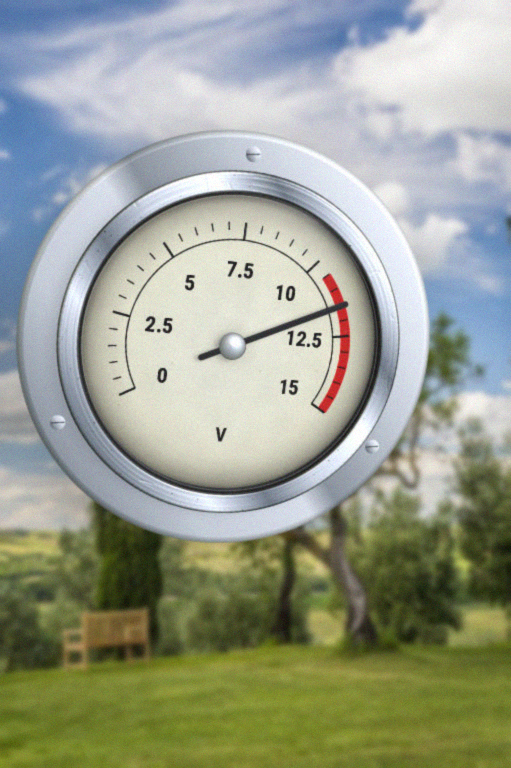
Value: 11.5 V
